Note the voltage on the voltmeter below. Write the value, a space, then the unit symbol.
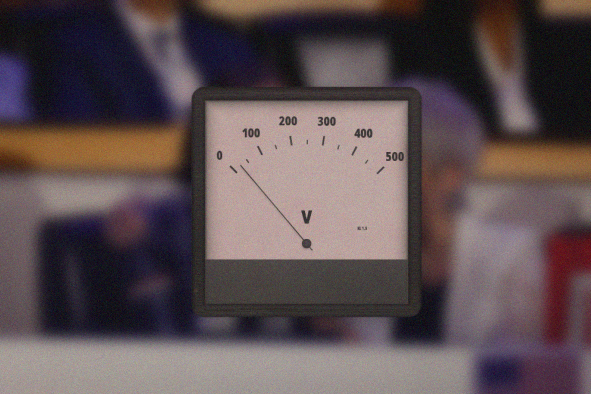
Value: 25 V
